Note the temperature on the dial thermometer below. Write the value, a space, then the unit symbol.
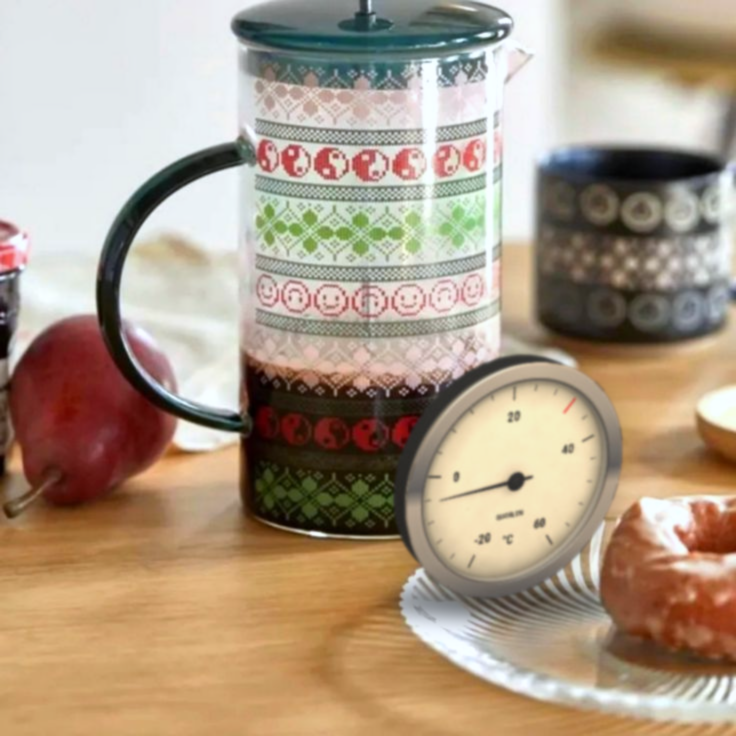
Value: -4 °C
